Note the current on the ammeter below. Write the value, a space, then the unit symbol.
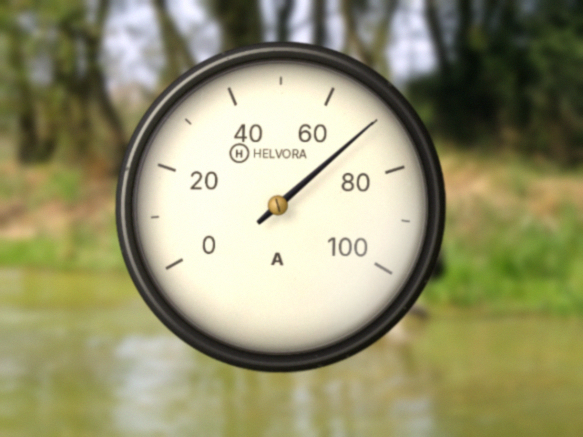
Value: 70 A
